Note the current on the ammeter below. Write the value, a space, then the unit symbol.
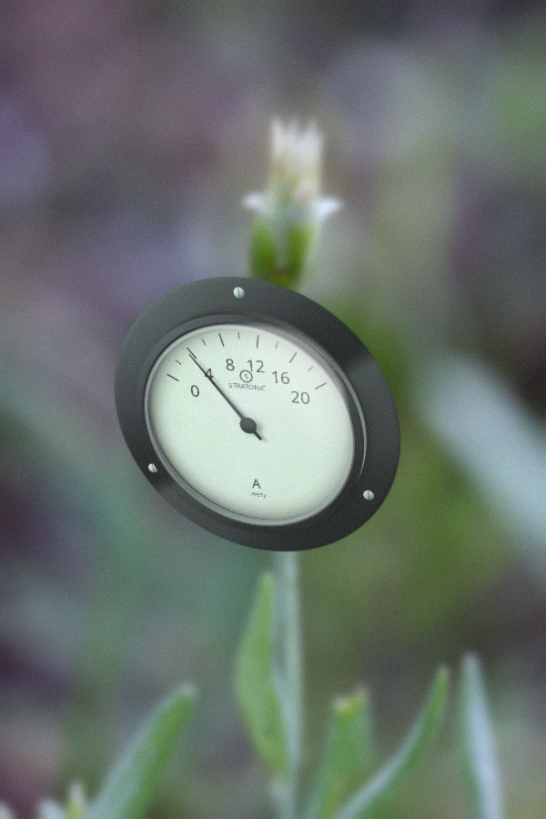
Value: 4 A
